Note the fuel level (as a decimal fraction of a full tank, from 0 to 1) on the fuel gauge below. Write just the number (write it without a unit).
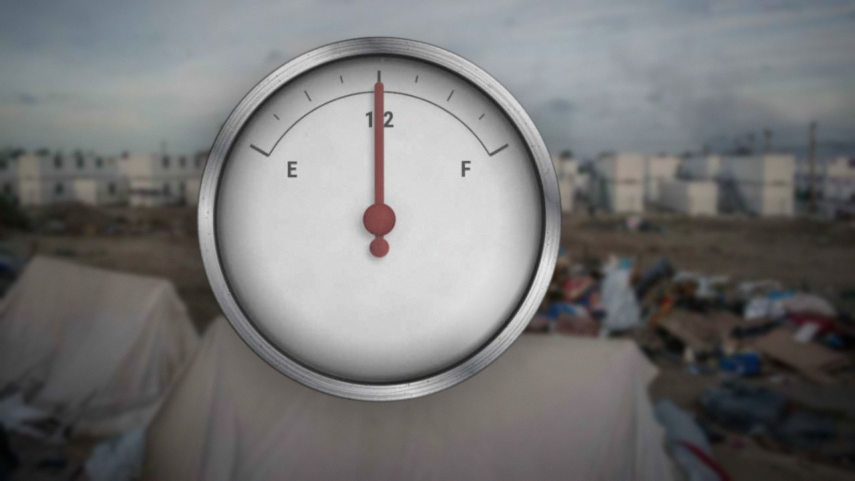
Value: 0.5
